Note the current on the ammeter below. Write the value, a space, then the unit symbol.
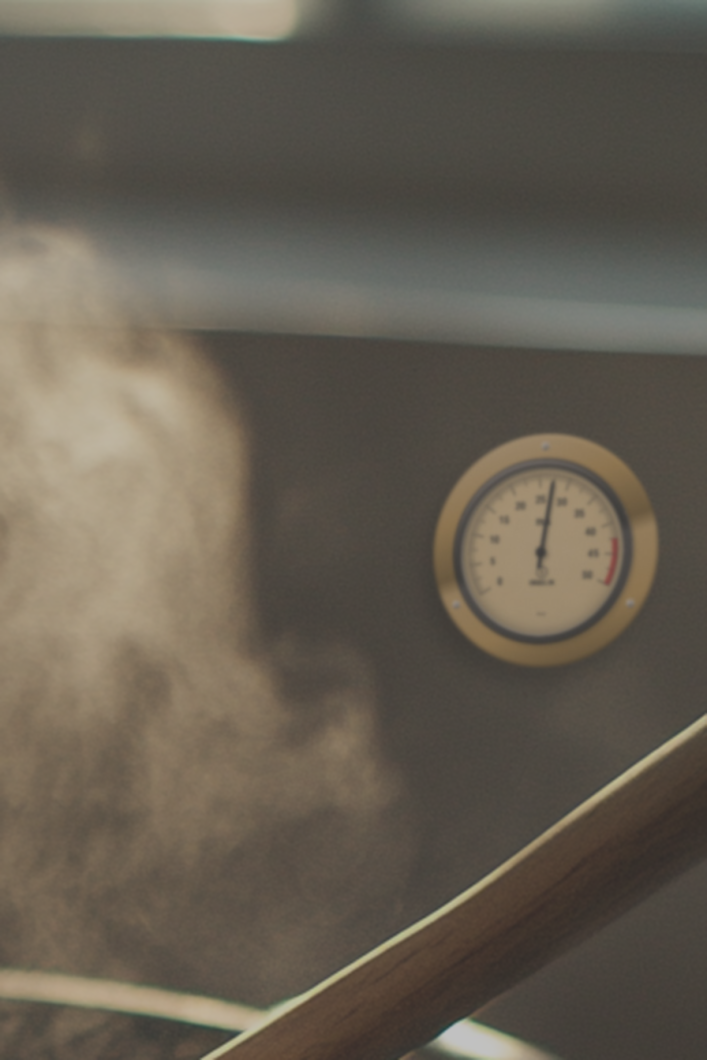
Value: 27.5 mA
